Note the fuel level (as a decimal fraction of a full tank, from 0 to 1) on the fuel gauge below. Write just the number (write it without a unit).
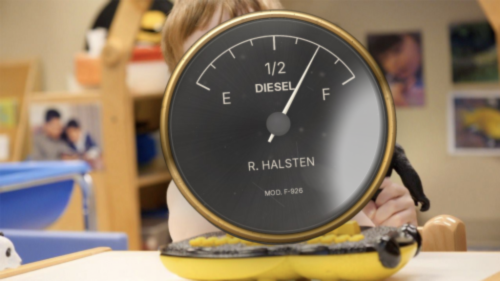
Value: 0.75
